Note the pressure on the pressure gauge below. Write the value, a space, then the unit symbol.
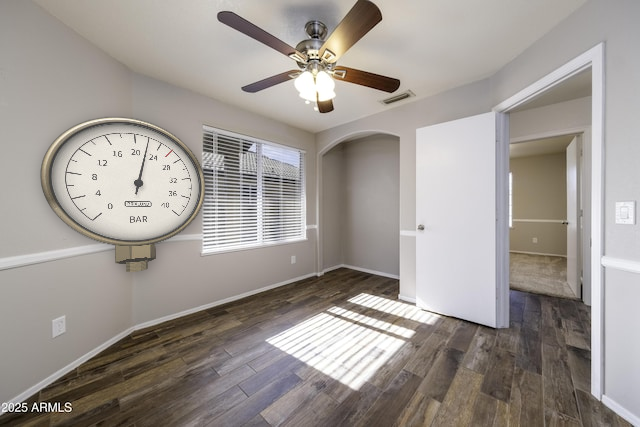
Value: 22 bar
